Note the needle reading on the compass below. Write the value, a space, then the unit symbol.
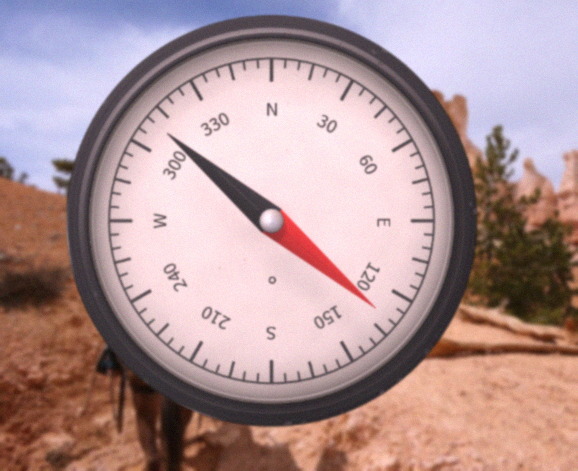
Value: 130 °
